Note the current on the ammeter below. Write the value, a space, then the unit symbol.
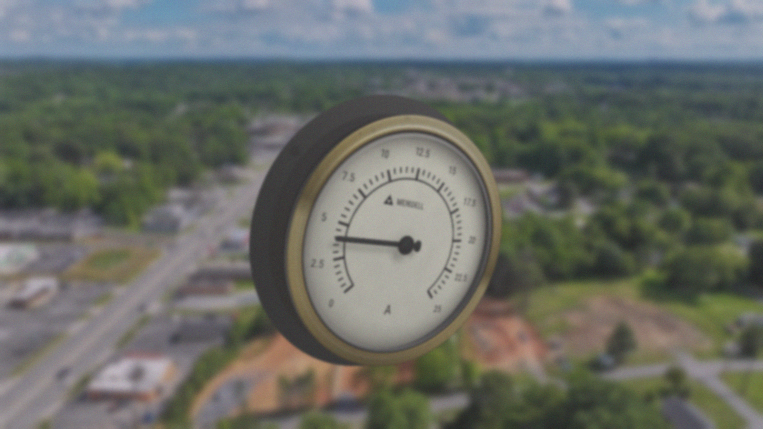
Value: 4 A
